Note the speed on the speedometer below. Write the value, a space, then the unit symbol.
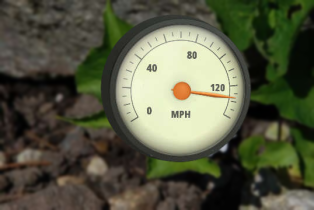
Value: 127.5 mph
